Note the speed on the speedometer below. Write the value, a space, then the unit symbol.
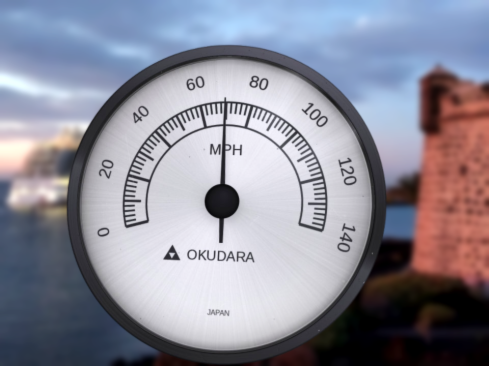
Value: 70 mph
